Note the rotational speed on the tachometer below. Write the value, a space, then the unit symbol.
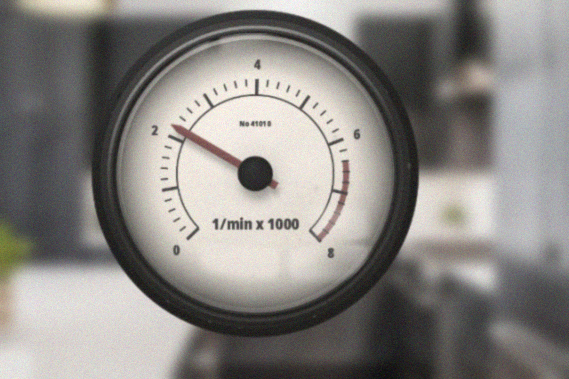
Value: 2200 rpm
